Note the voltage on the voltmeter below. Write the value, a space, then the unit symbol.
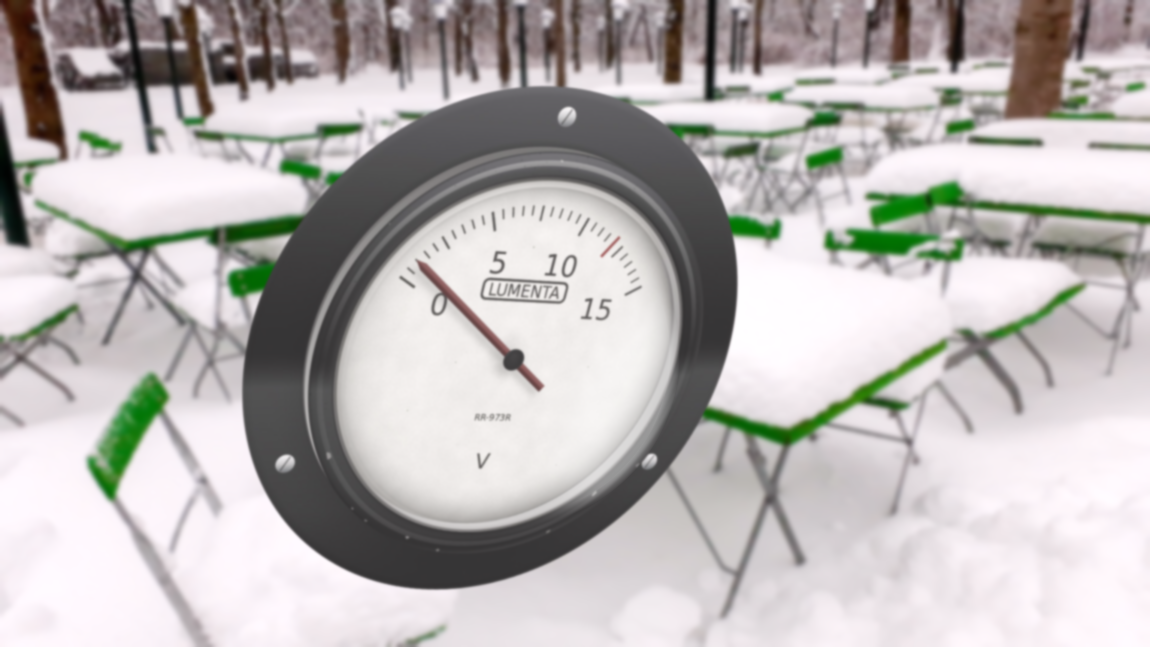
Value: 1 V
